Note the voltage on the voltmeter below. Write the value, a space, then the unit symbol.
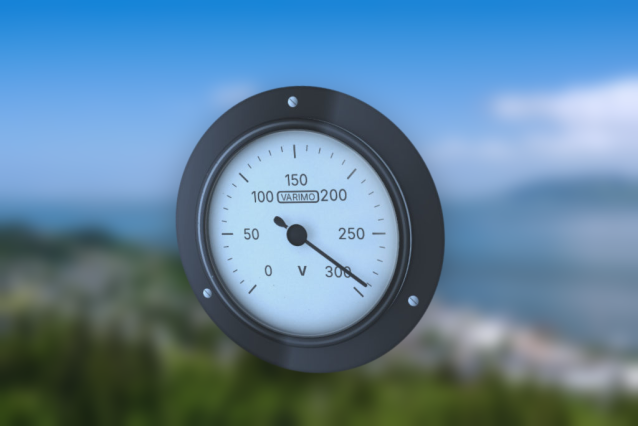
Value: 290 V
